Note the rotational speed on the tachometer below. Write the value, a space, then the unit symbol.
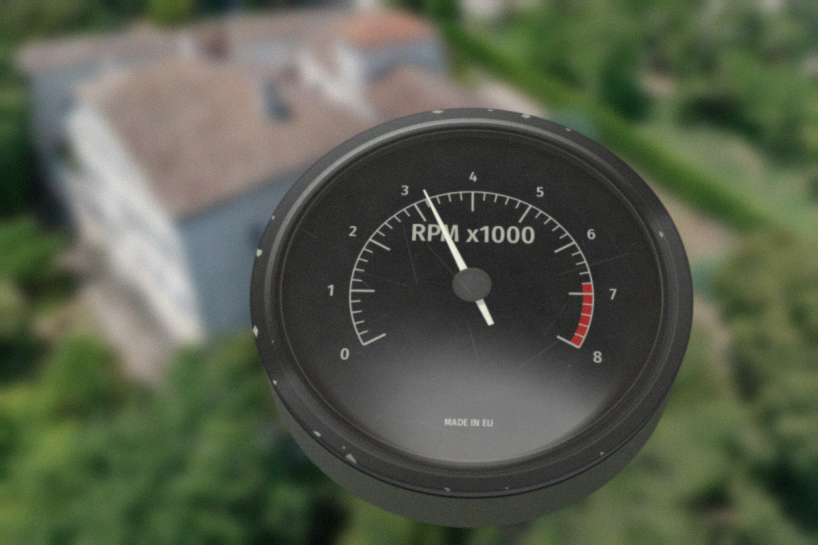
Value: 3200 rpm
